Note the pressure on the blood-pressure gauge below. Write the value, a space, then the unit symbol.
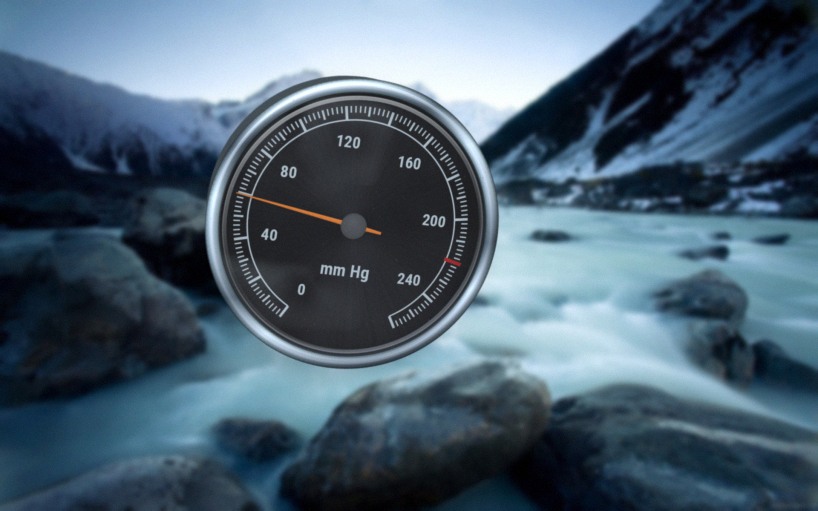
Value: 60 mmHg
